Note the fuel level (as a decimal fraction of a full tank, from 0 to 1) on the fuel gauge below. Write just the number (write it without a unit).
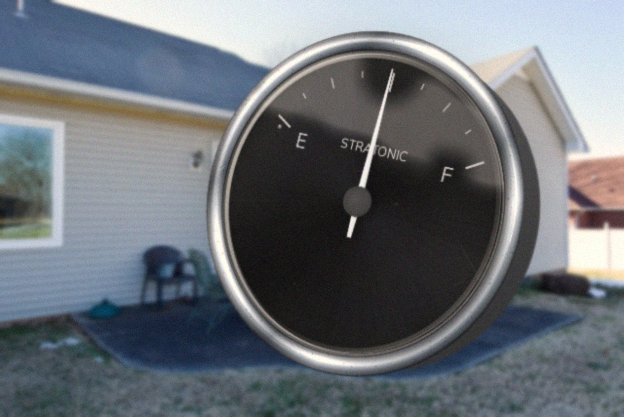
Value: 0.5
